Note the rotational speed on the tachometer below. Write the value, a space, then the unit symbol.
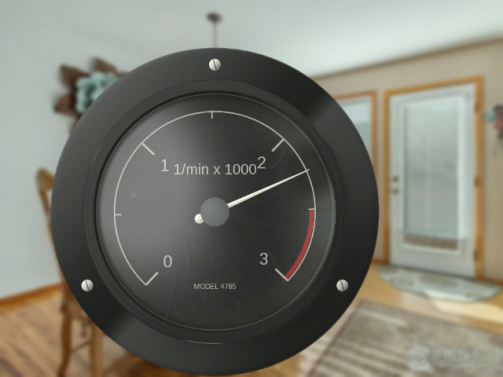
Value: 2250 rpm
